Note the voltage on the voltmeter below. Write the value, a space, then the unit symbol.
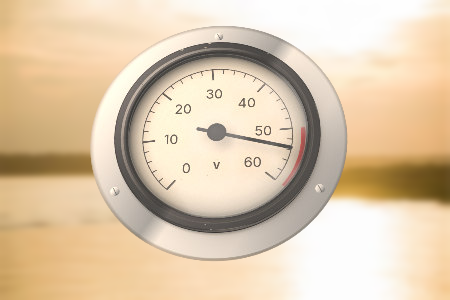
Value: 54 V
